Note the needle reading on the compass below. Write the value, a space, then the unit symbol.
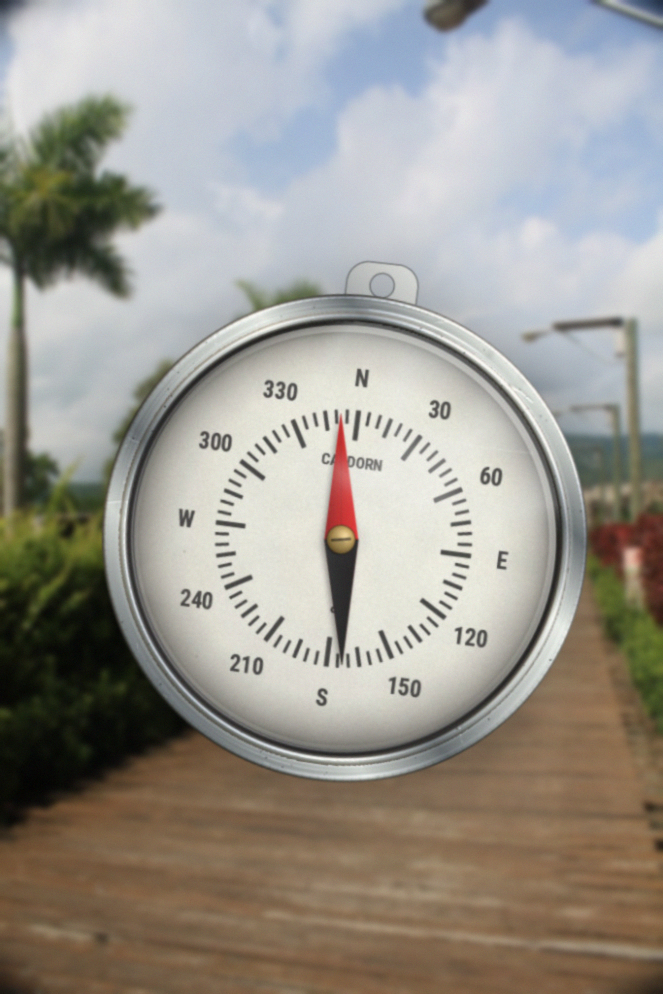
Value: 352.5 °
